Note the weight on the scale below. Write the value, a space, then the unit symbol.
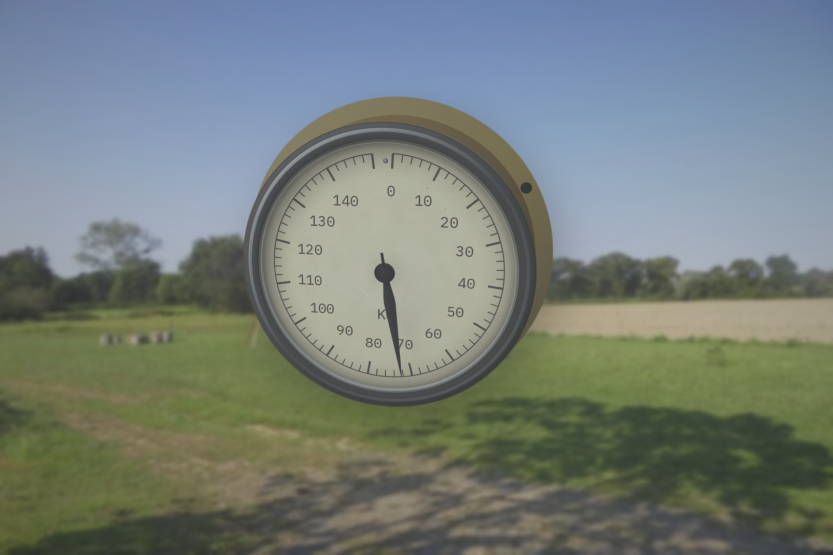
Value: 72 kg
